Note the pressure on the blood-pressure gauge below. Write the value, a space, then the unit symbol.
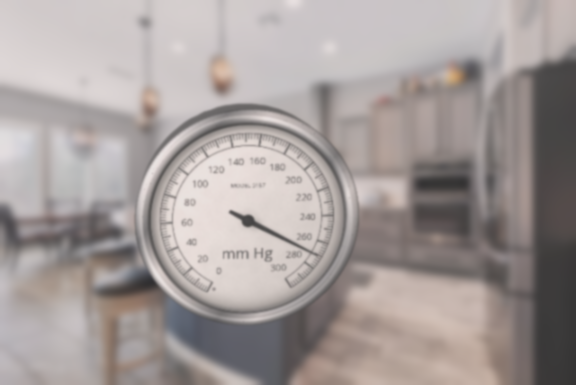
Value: 270 mmHg
